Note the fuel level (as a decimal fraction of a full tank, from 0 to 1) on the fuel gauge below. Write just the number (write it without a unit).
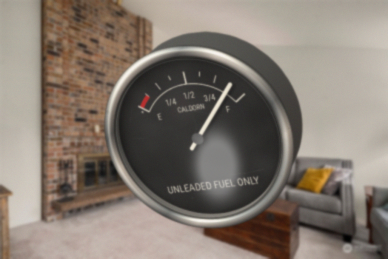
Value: 0.875
